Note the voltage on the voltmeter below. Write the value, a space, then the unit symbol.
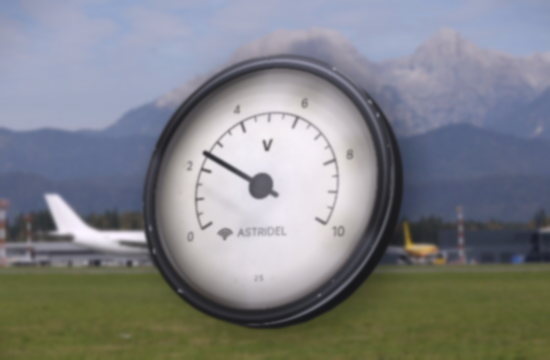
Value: 2.5 V
